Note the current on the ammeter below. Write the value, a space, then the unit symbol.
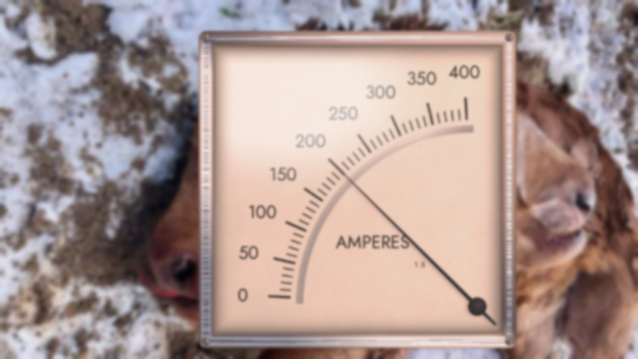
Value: 200 A
